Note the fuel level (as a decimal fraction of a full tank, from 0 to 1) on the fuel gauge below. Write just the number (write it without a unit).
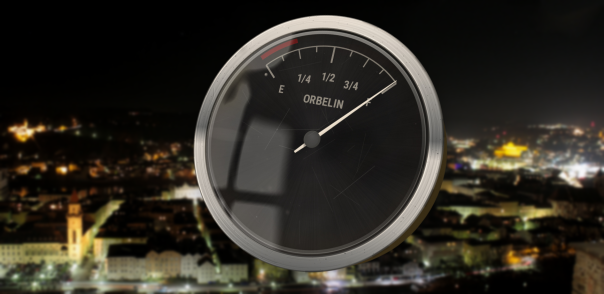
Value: 1
